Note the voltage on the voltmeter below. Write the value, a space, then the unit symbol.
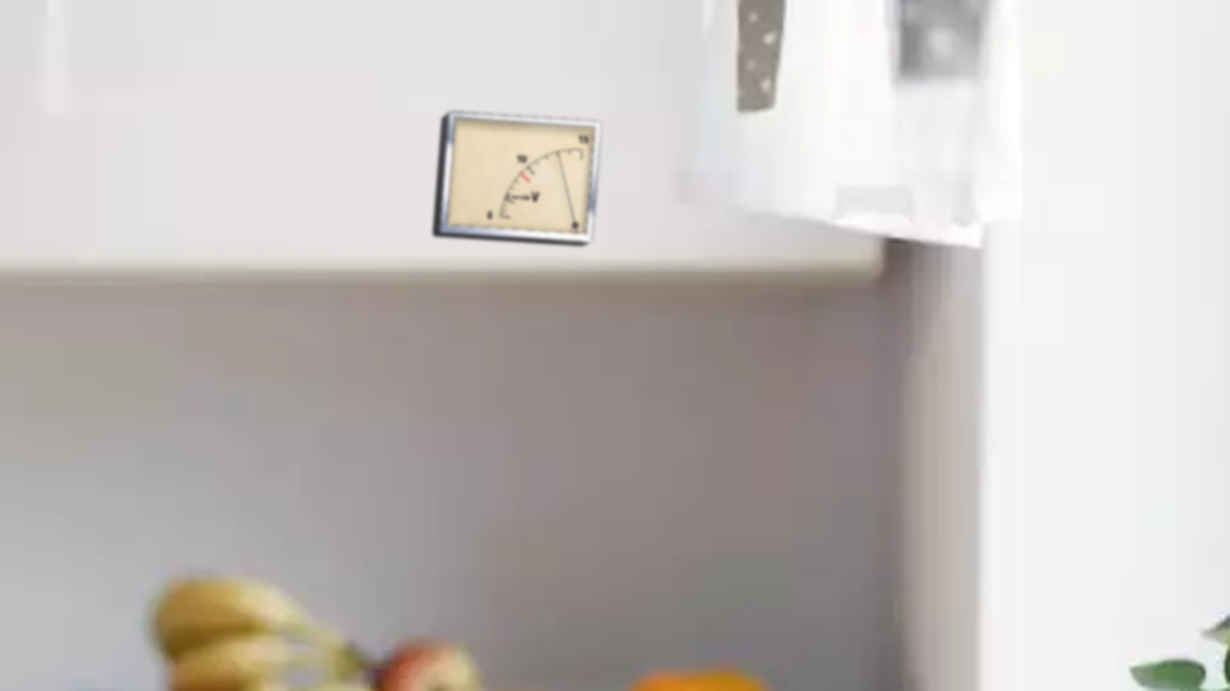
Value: 13 V
